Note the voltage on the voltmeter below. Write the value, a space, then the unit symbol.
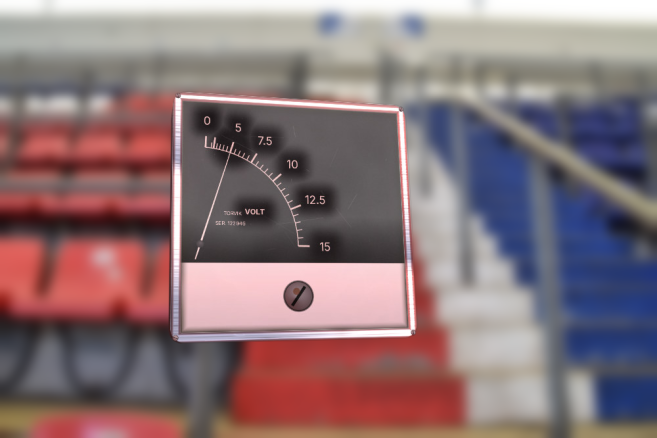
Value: 5 V
